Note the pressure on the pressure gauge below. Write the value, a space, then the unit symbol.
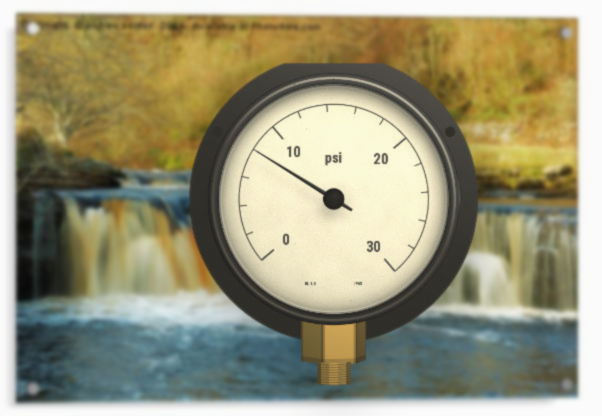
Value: 8 psi
